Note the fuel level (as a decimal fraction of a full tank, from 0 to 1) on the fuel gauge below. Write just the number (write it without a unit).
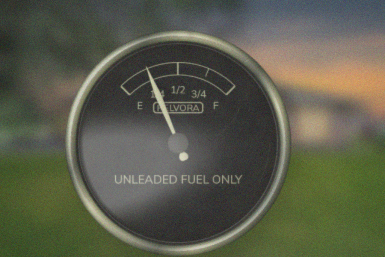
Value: 0.25
